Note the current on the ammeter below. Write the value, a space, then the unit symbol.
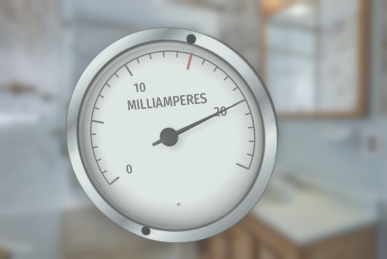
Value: 20 mA
